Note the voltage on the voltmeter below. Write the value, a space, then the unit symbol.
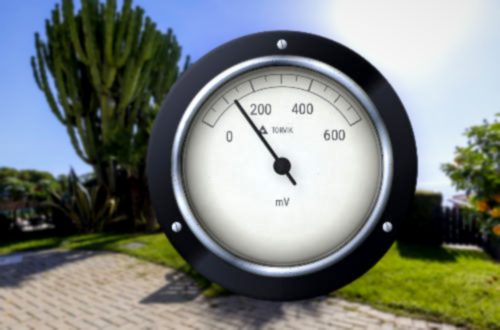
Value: 125 mV
